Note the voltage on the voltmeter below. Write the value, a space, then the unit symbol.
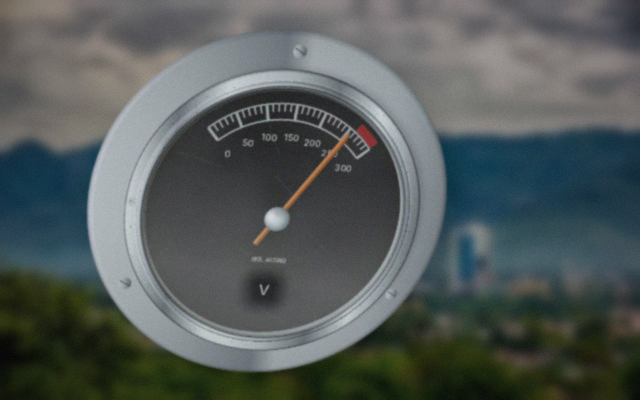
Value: 250 V
